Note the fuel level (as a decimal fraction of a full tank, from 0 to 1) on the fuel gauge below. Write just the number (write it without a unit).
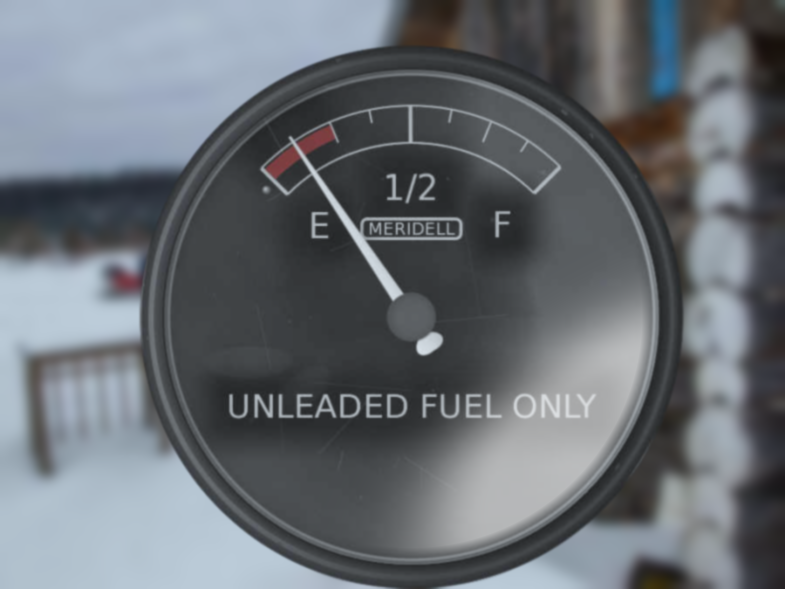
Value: 0.125
